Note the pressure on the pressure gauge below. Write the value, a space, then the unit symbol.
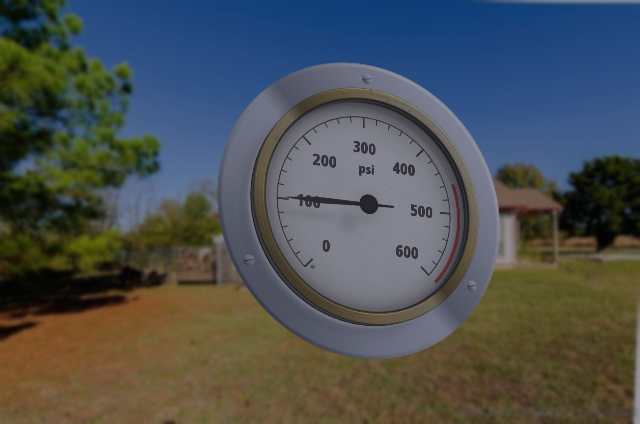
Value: 100 psi
